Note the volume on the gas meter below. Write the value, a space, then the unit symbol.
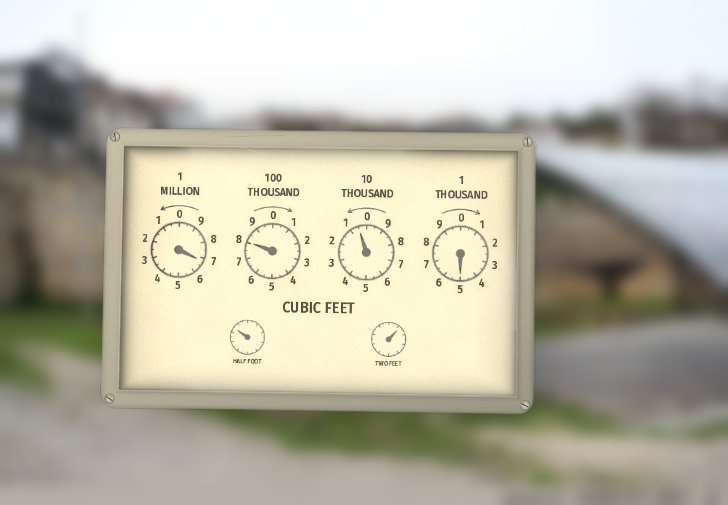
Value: 680500 ft³
